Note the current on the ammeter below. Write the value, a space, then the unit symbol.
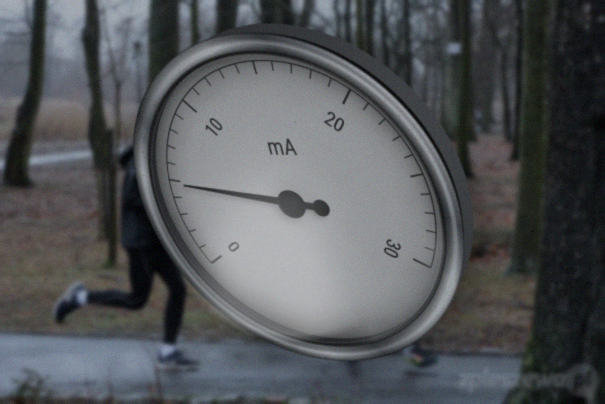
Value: 5 mA
